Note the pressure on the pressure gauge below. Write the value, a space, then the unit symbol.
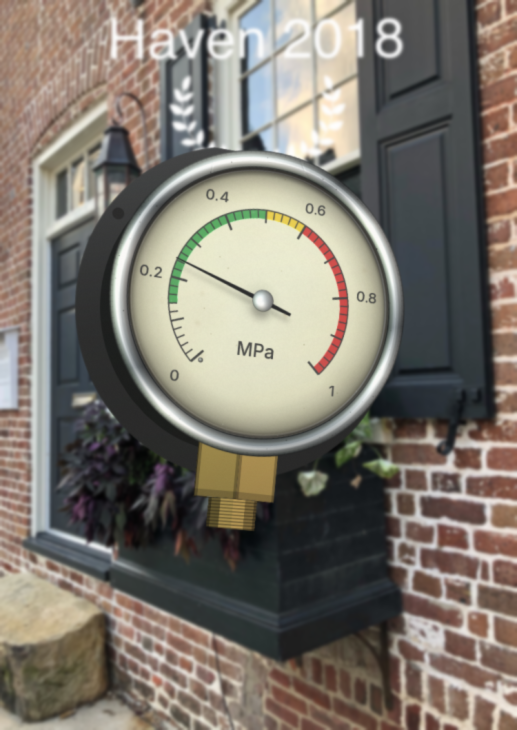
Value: 0.24 MPa
